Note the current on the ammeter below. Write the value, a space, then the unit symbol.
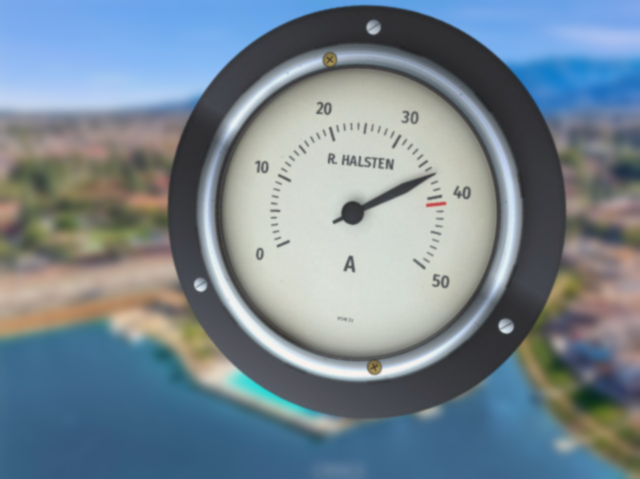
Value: 37 A
